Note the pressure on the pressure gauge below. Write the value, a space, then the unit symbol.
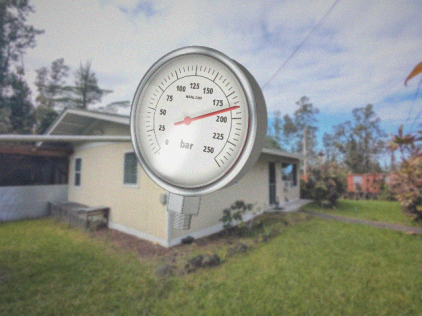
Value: 190 bar
